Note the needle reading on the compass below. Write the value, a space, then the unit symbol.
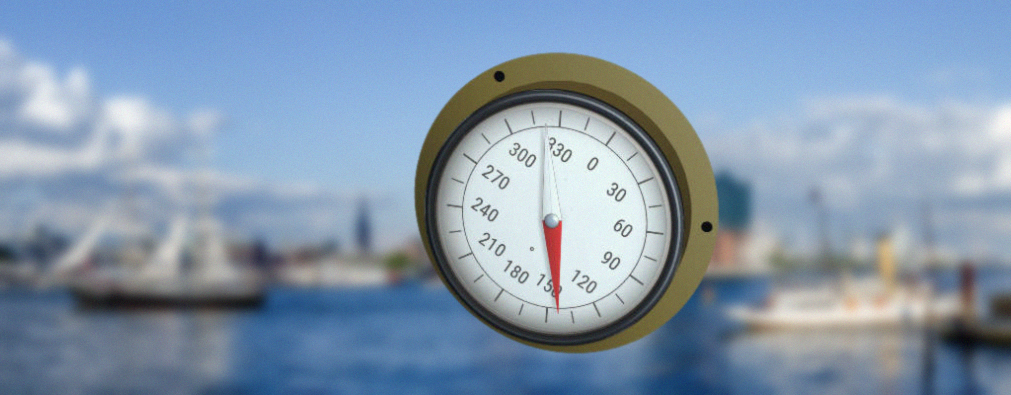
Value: 142.5 °
